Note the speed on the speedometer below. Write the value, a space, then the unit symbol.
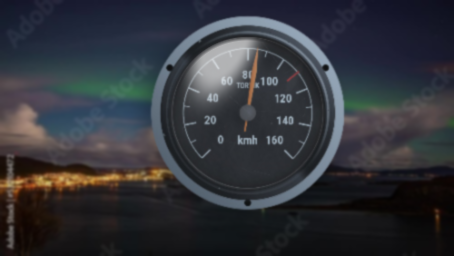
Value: 85 km/h
